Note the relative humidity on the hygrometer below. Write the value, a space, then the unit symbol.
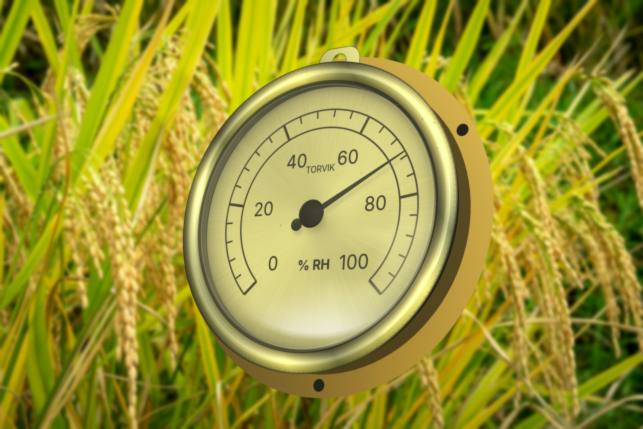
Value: 72 %
